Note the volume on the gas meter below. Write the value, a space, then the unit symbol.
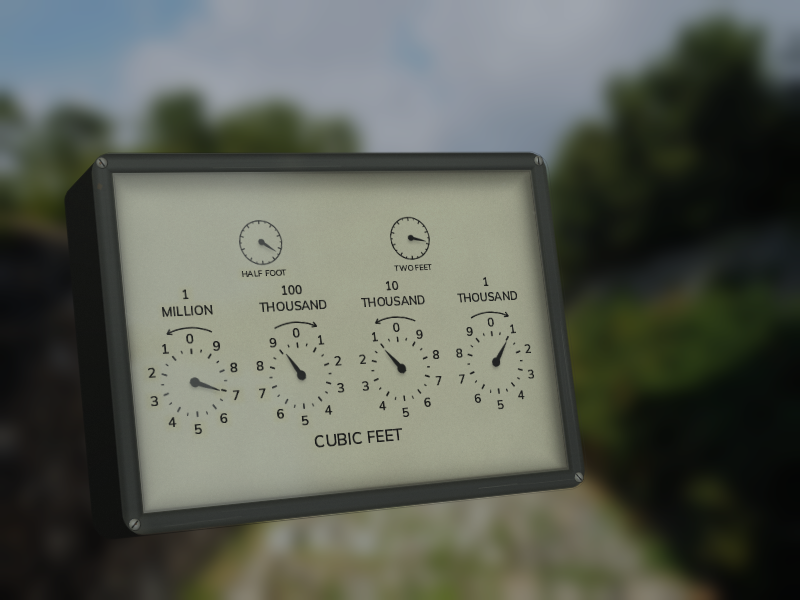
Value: 691100 ft³
